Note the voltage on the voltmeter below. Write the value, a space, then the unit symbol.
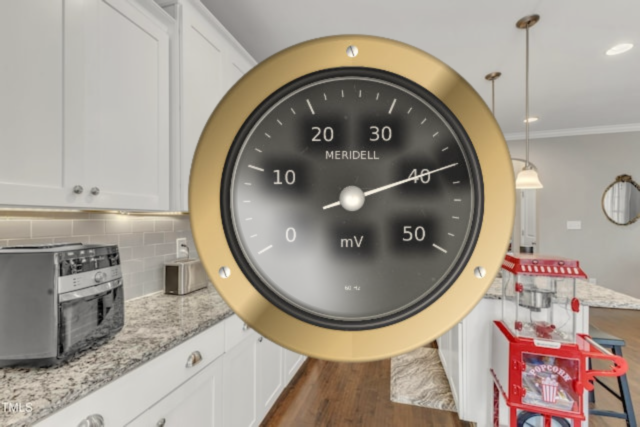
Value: 40 mV
